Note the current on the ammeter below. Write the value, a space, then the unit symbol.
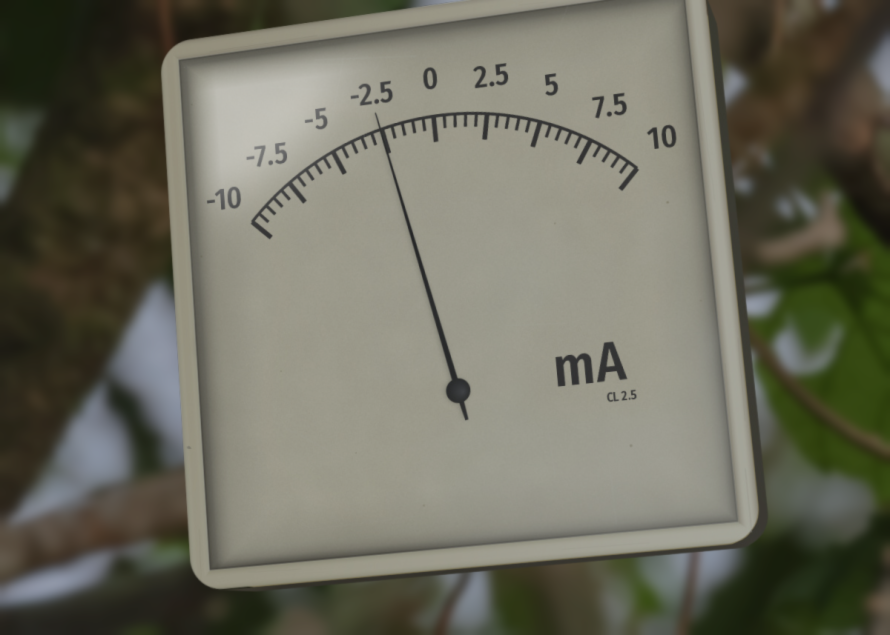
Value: -2.5 mA
